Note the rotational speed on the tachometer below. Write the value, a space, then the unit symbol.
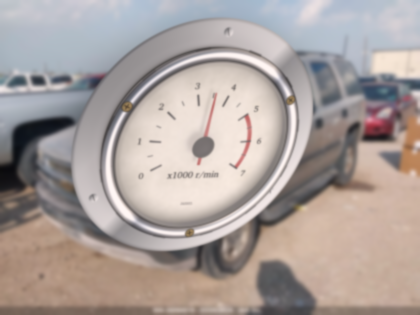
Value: 3500 rpm
